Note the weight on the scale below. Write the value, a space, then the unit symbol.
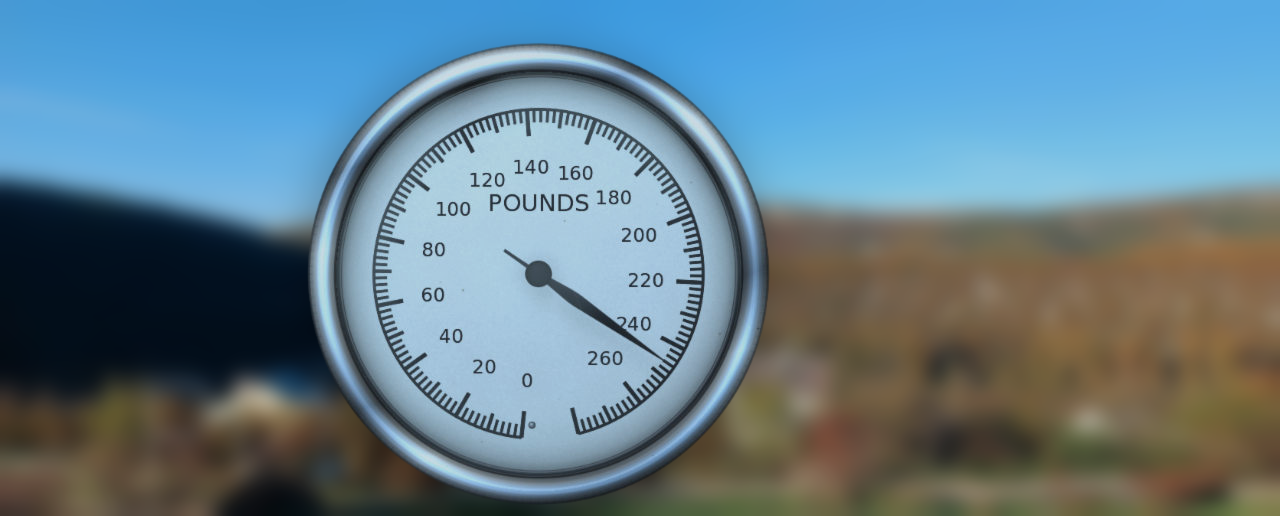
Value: 246 lb
